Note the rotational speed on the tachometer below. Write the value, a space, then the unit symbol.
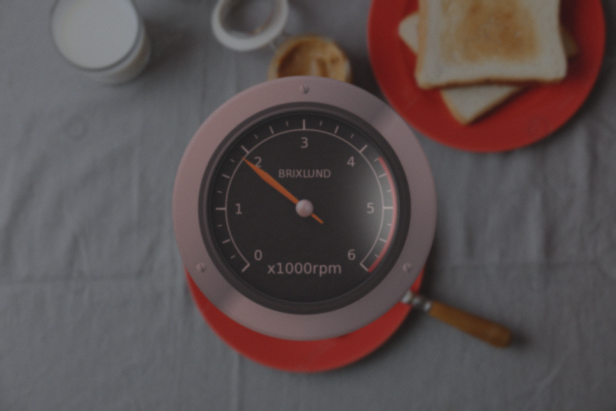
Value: 1875 rpm
